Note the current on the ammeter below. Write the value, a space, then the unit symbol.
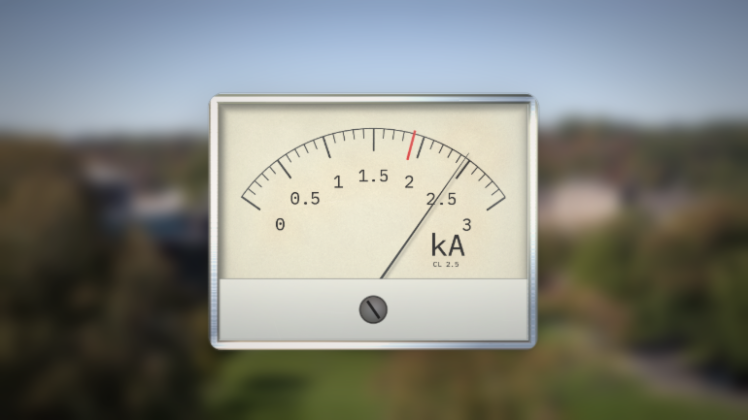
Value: 2.45 kA
